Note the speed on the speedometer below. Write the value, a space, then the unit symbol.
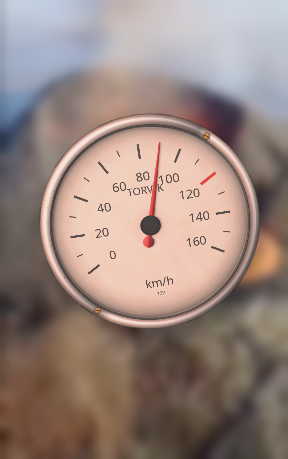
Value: 90 km/h
